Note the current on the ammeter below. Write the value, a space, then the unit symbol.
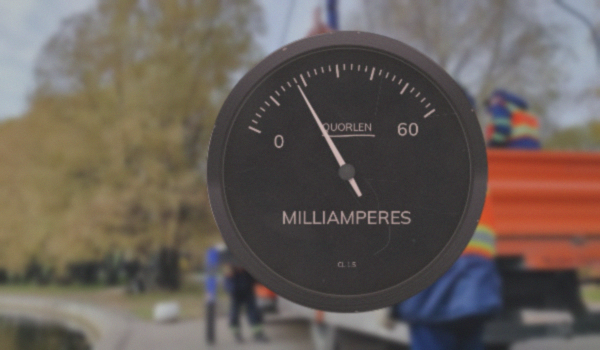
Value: 18 mA
